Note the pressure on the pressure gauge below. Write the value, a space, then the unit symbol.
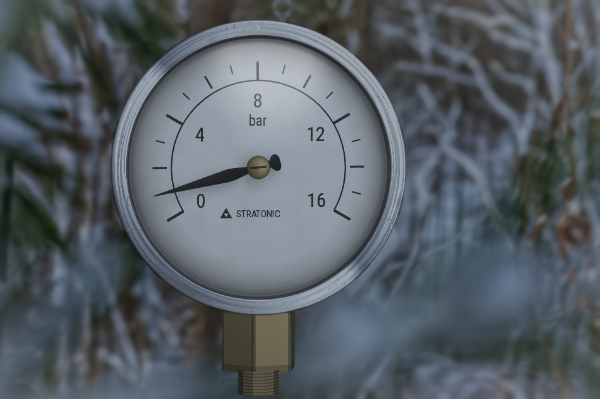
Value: 1 bar
